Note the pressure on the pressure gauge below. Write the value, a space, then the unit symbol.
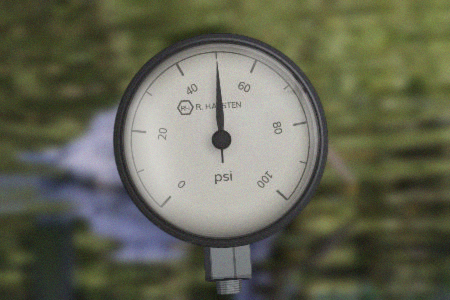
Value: 50 psi
